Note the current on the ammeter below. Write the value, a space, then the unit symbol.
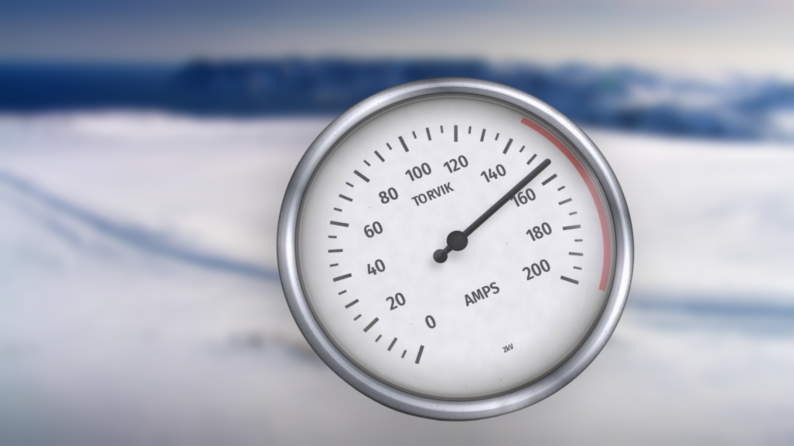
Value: 155 A
